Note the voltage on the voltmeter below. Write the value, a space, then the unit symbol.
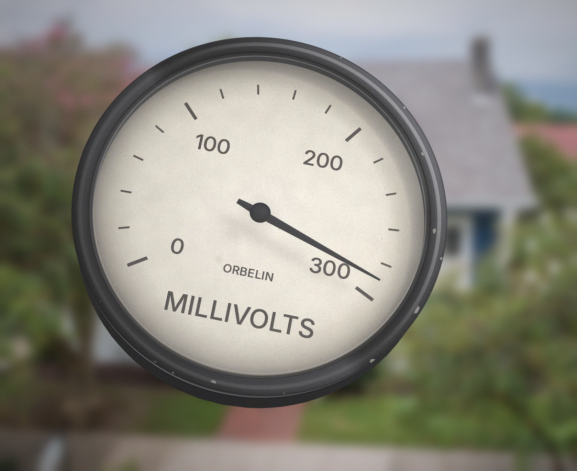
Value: 290 mV
